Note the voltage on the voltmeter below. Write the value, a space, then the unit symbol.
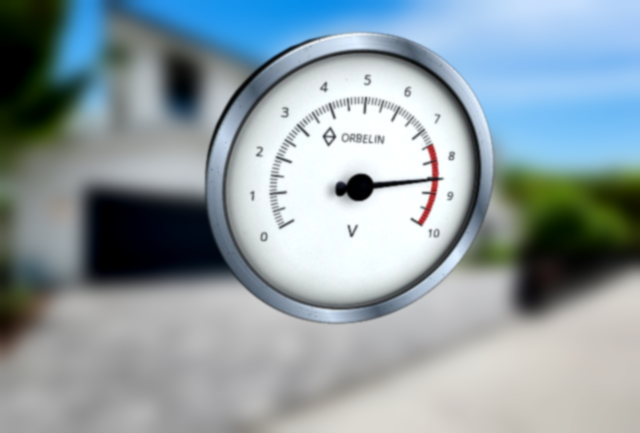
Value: 8.5 V
